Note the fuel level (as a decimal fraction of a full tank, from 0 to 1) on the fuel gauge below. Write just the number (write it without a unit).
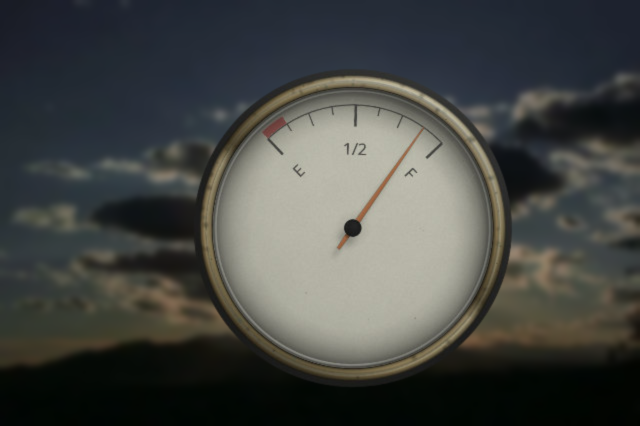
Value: 0.875
